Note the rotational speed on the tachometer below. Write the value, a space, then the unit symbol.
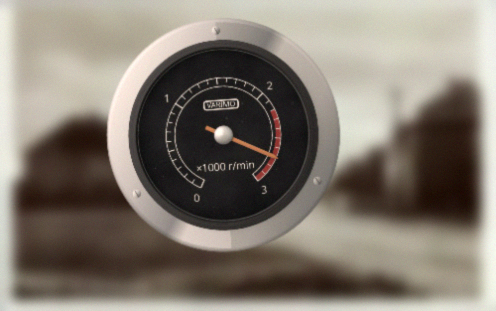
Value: 2700 rpm
